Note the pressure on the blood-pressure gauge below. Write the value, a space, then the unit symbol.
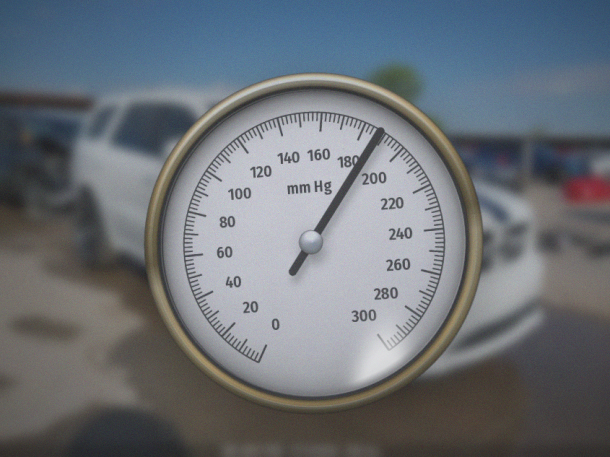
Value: 188 mmHg
